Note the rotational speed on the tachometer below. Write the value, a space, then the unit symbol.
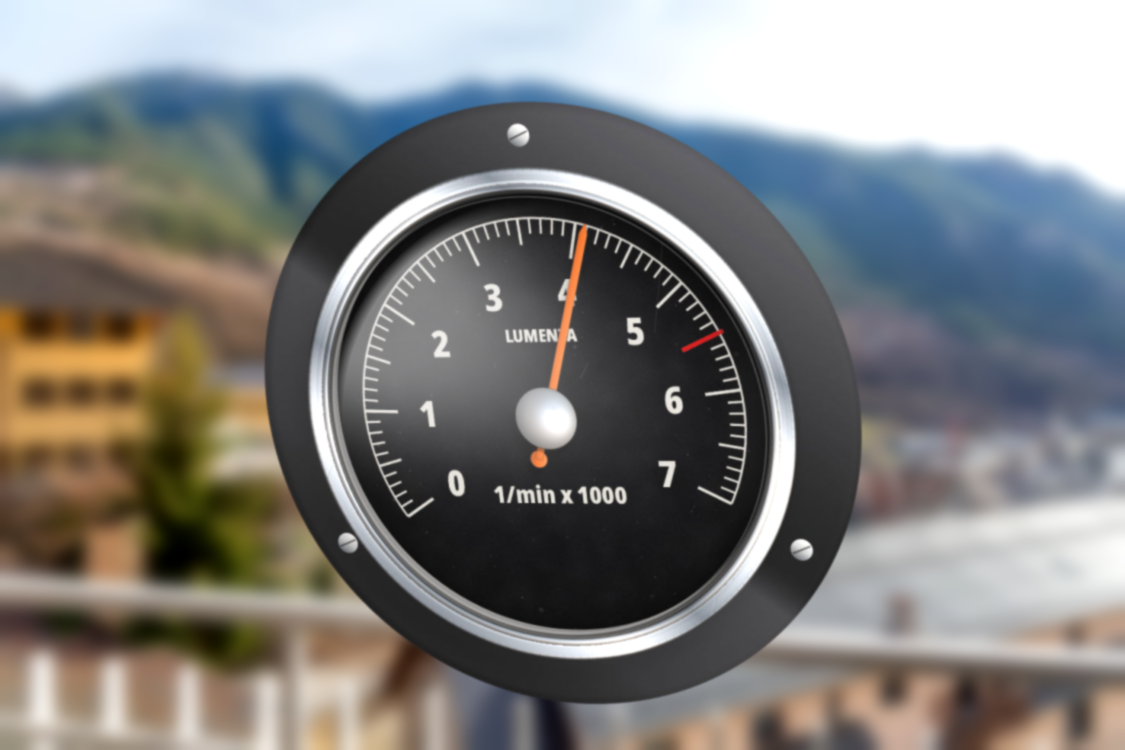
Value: 4100 rpm
